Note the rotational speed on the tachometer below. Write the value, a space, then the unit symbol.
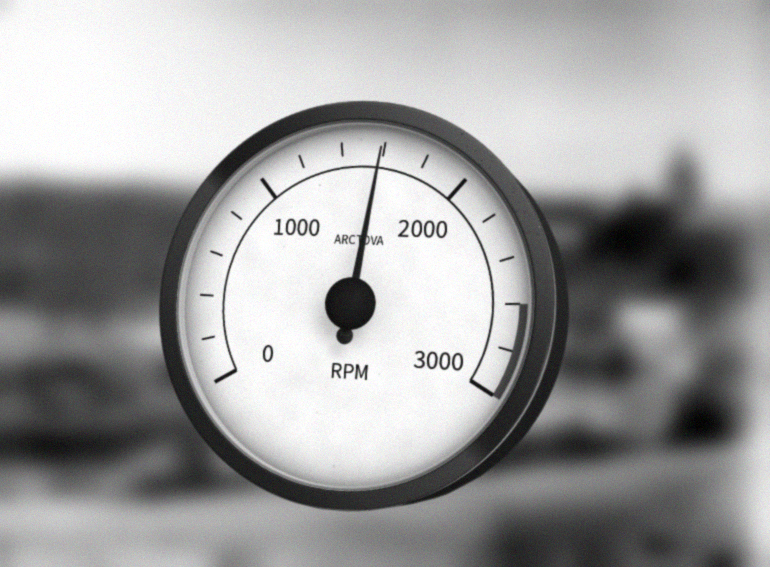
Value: 1600 rpm
